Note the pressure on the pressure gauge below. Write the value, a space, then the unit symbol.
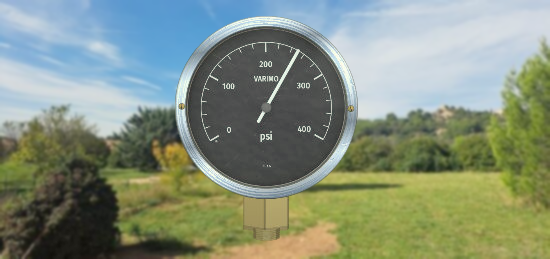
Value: 250 psi
